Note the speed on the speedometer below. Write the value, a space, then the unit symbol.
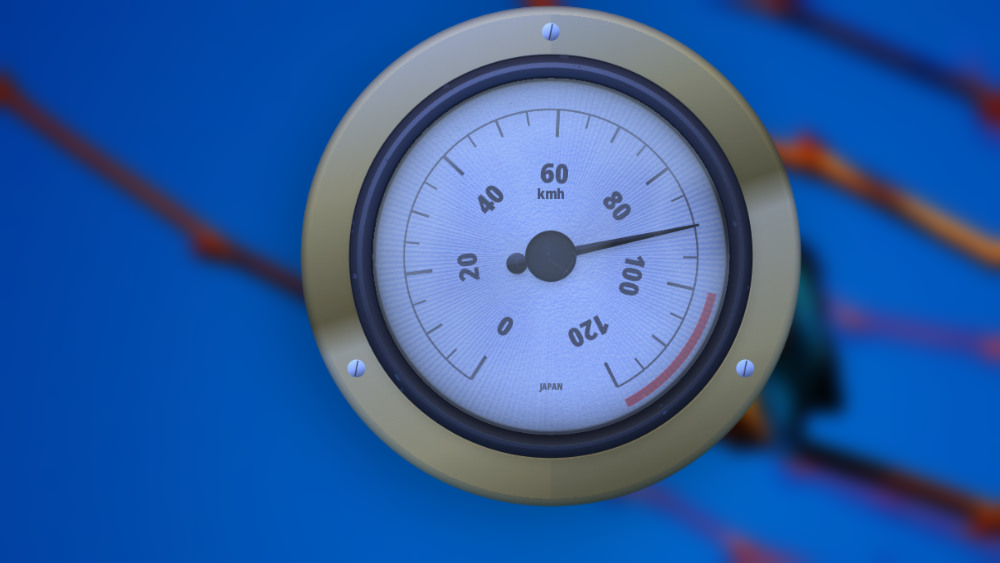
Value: 90 km/h
